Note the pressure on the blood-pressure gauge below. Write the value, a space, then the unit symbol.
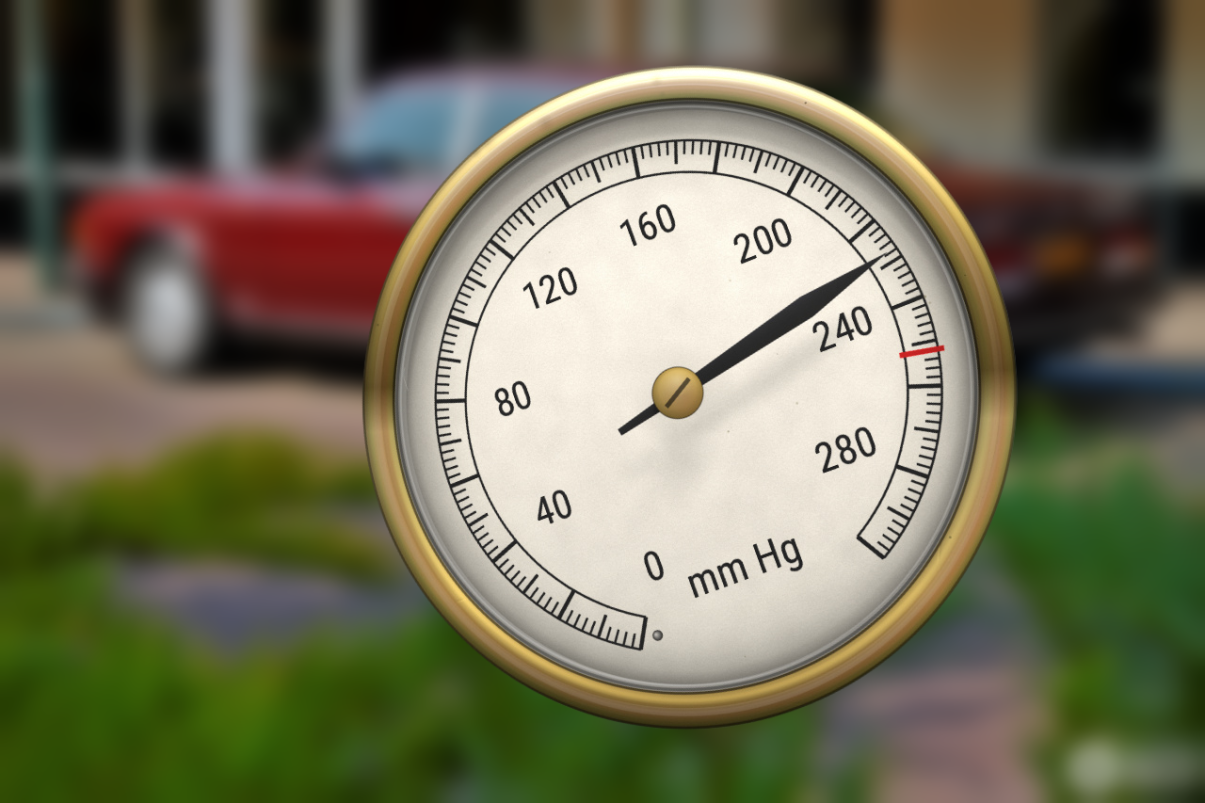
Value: 228 mmHg
